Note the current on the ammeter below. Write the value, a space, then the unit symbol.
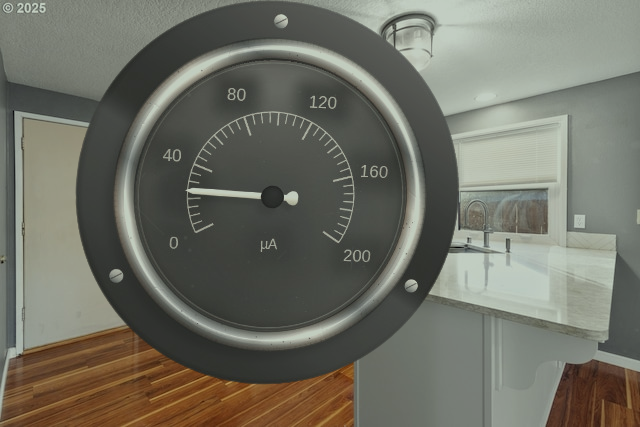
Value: 25 µA
